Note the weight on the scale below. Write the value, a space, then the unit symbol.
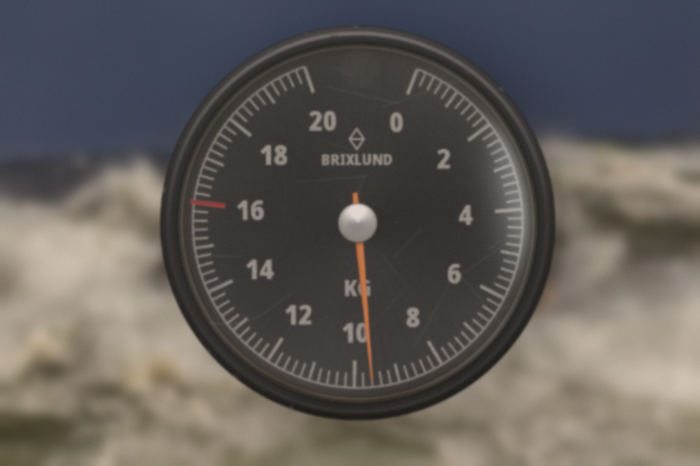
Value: 9.6 kg
